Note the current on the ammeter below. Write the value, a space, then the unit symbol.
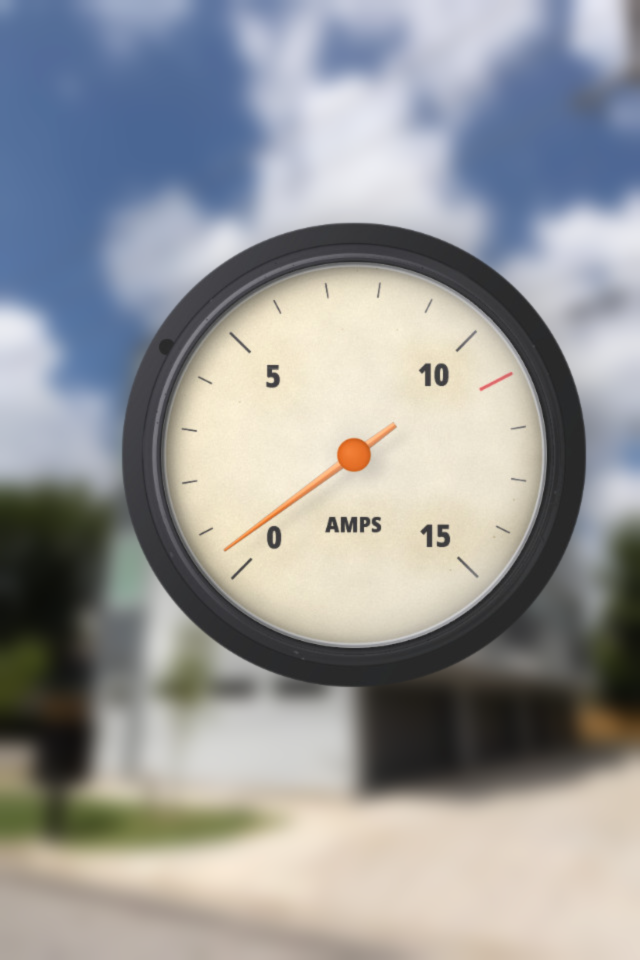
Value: 0.5 A
